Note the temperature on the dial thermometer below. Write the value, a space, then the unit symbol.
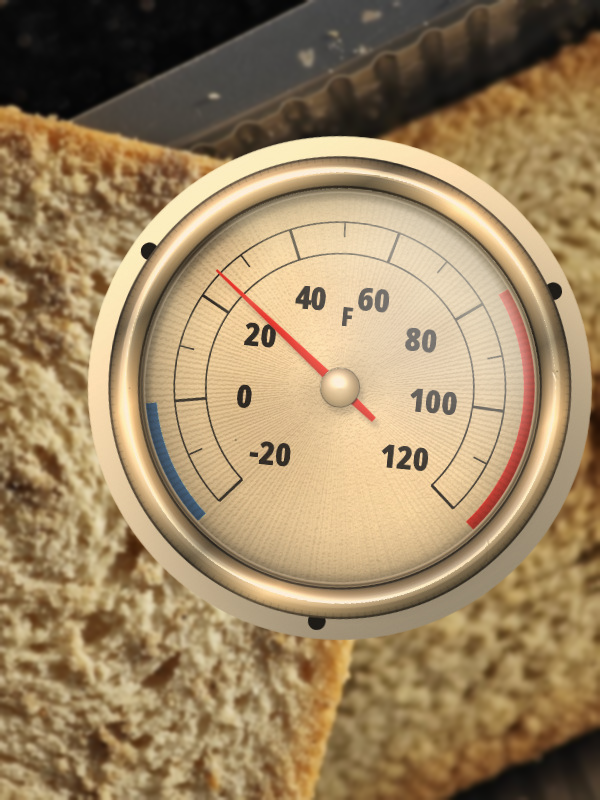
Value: 25 °F
